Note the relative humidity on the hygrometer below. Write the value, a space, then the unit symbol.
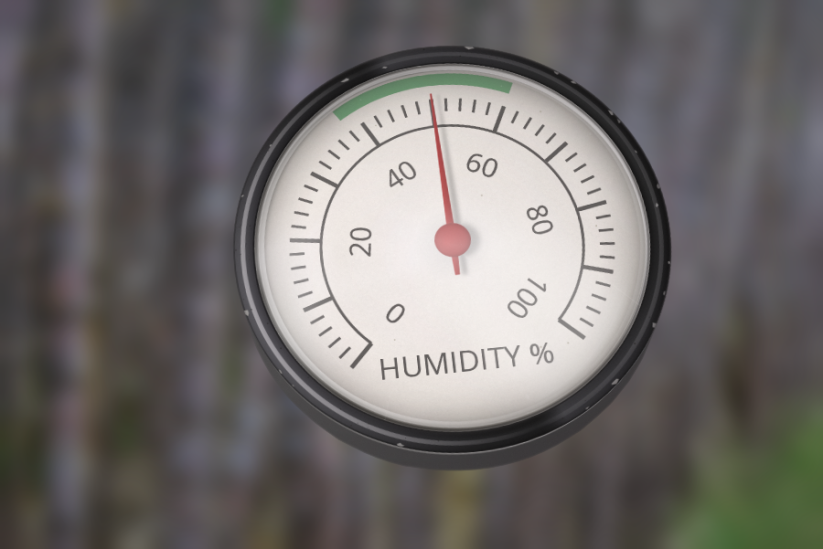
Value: 50 %
